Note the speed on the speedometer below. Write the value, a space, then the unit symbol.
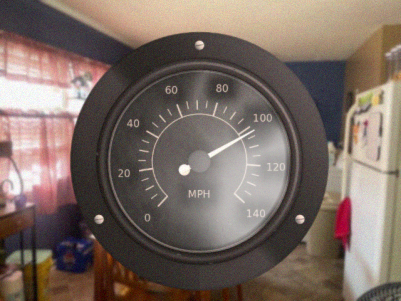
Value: 102.5 mph
